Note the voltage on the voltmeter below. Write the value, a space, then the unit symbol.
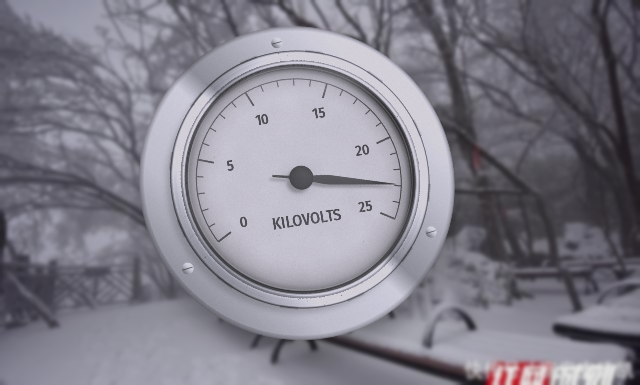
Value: 23 kV
